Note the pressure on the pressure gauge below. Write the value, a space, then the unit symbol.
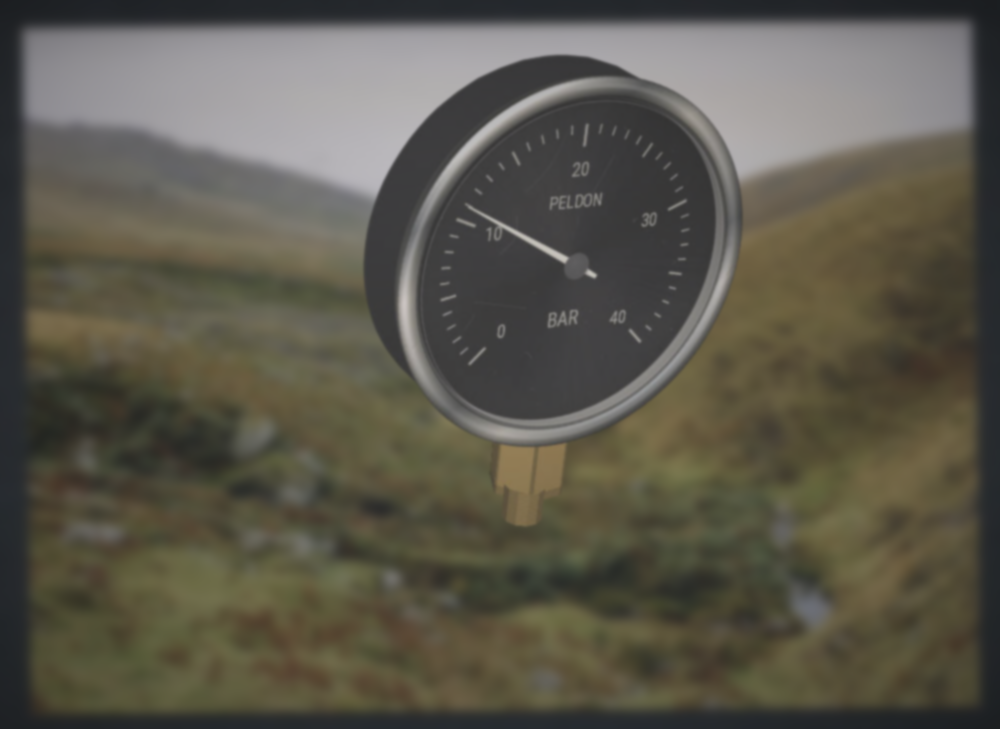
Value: 11 bar
